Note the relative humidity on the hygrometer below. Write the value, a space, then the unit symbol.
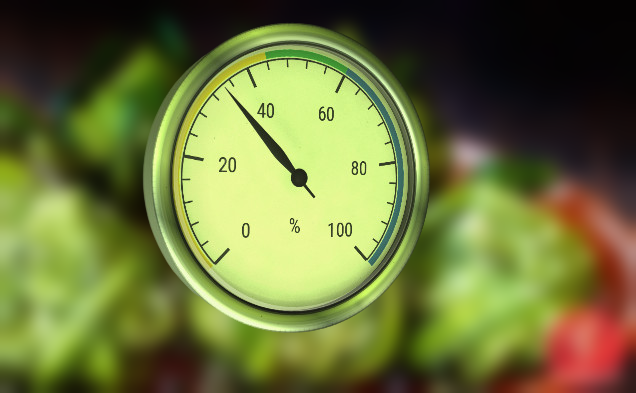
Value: 34 %
